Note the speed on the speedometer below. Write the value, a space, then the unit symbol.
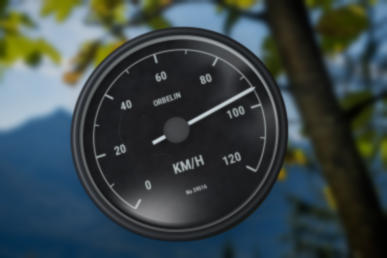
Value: 95 km/h
